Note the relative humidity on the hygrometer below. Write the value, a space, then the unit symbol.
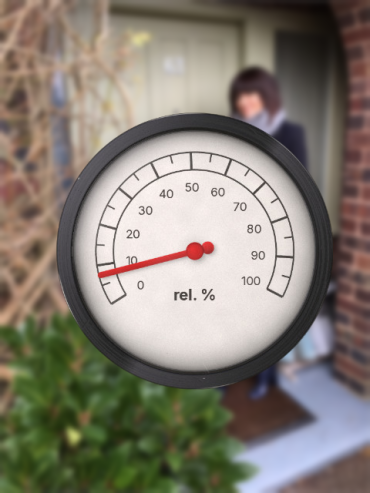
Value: 7.5 %
